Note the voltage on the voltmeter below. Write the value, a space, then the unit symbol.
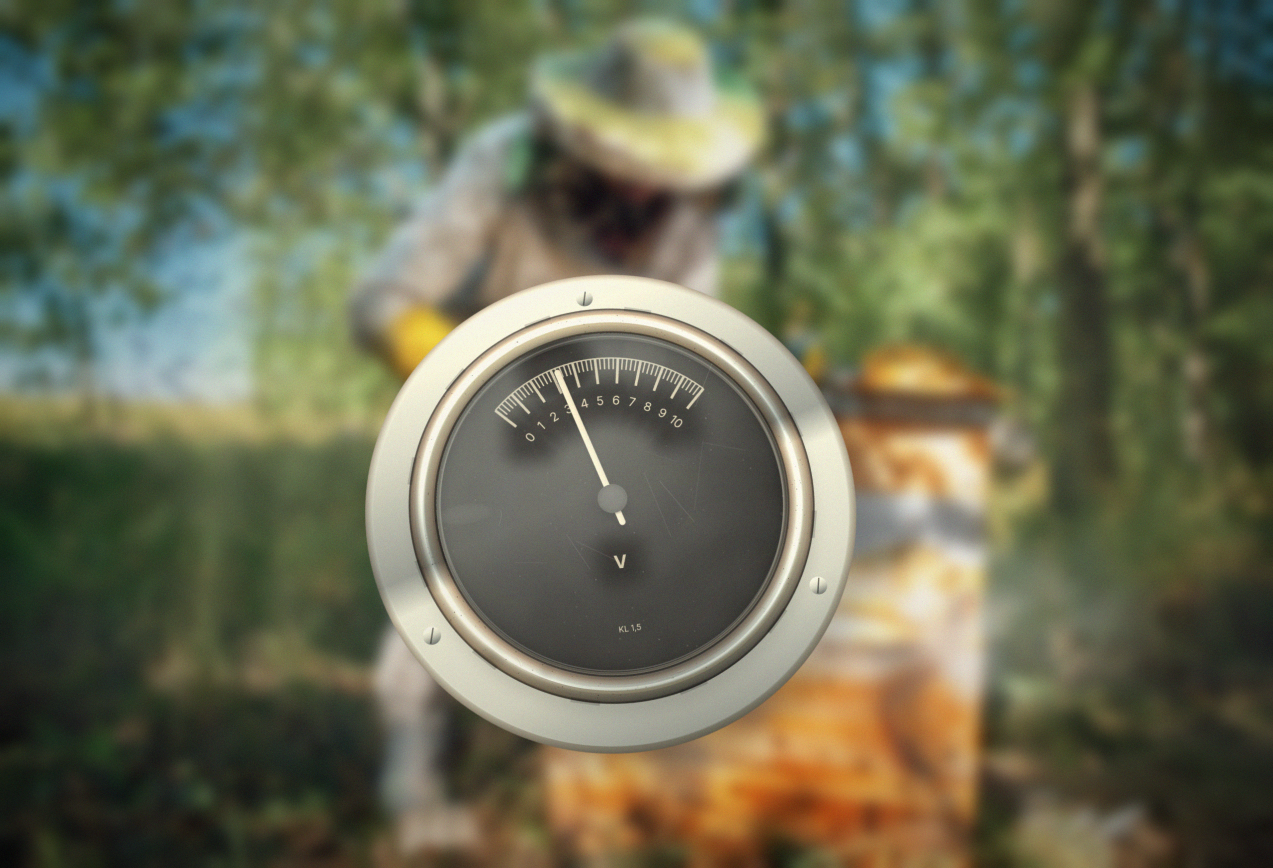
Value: 3.2 V
